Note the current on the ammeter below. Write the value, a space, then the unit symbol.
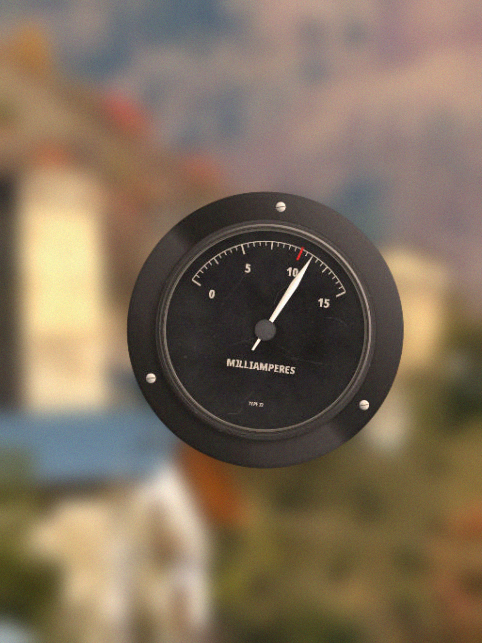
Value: 11 mA
